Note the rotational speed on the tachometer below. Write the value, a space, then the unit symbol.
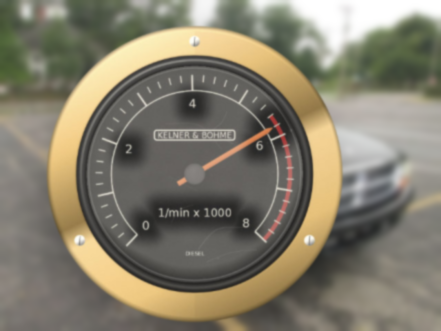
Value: 5800 rpm
